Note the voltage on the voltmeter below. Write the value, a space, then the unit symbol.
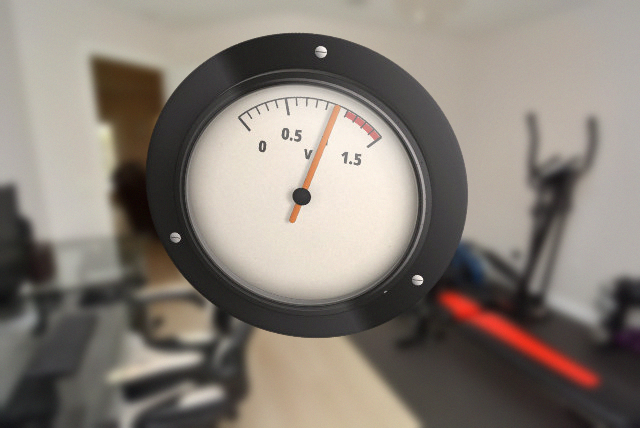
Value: 1 V
